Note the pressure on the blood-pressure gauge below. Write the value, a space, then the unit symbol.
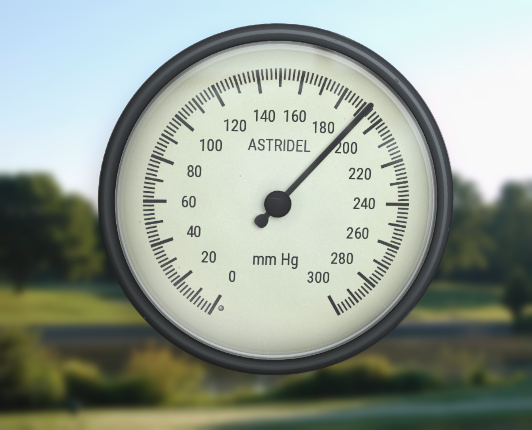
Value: 192 mmHg
